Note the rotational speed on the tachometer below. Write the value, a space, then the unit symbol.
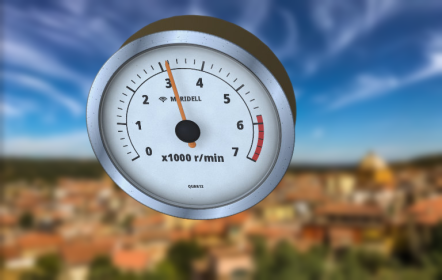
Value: 3200 rpm
